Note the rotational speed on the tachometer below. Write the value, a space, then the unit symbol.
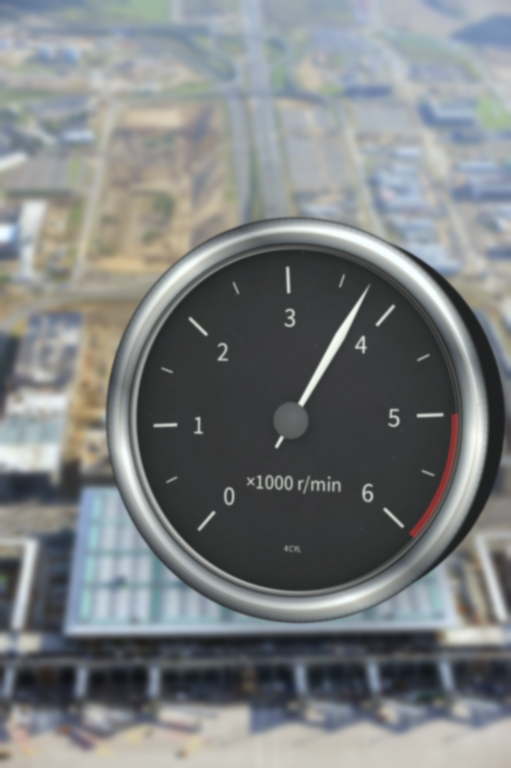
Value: 3750 rpm
